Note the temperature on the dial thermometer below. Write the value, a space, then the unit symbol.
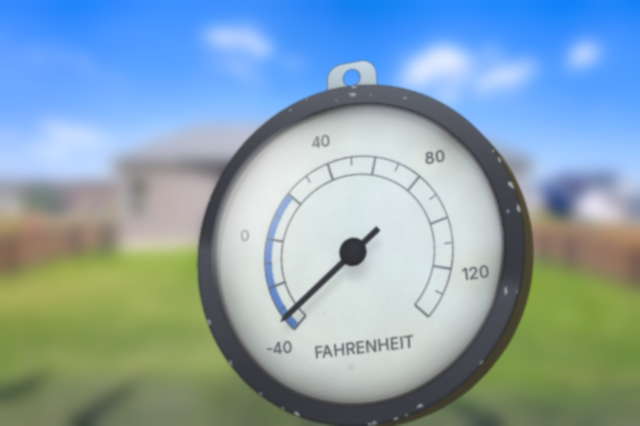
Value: -35 °F
